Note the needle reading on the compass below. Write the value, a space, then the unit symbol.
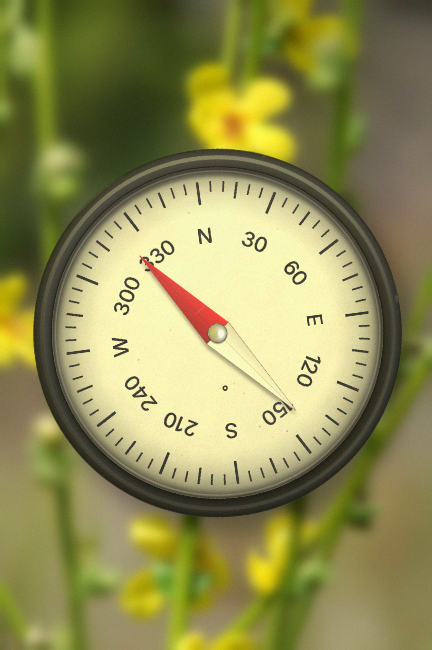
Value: 322.5 °
